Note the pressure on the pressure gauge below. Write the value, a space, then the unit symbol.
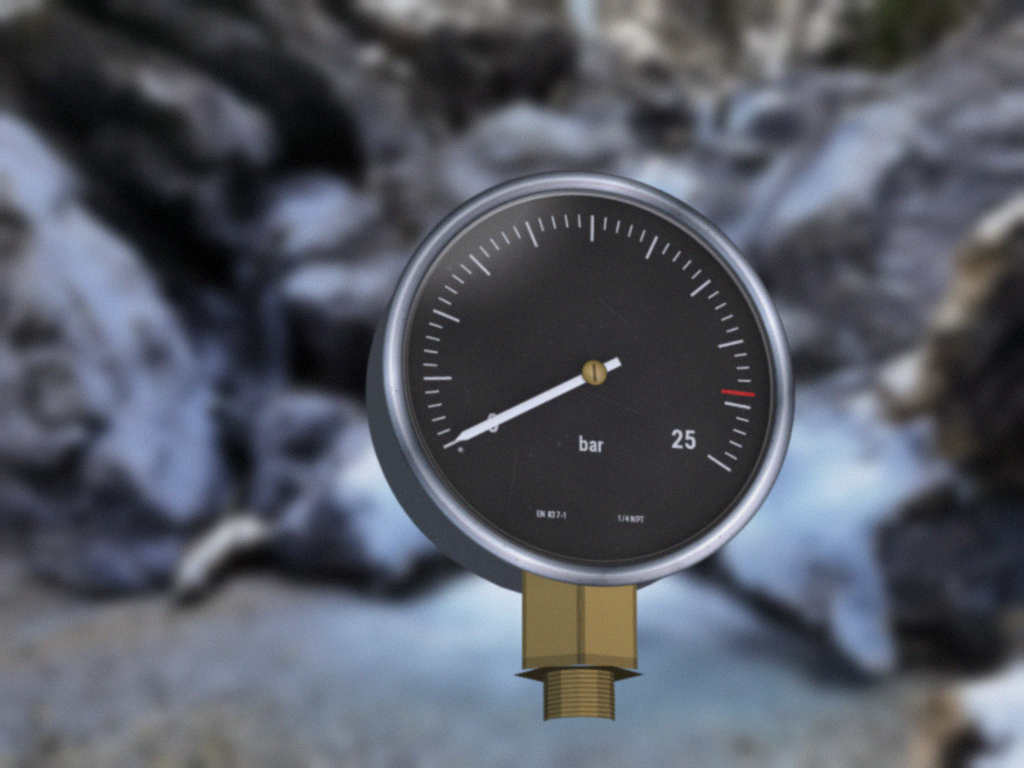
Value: 0 bar
